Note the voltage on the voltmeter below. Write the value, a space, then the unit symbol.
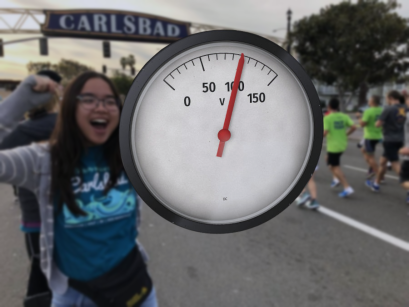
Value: 100 V
